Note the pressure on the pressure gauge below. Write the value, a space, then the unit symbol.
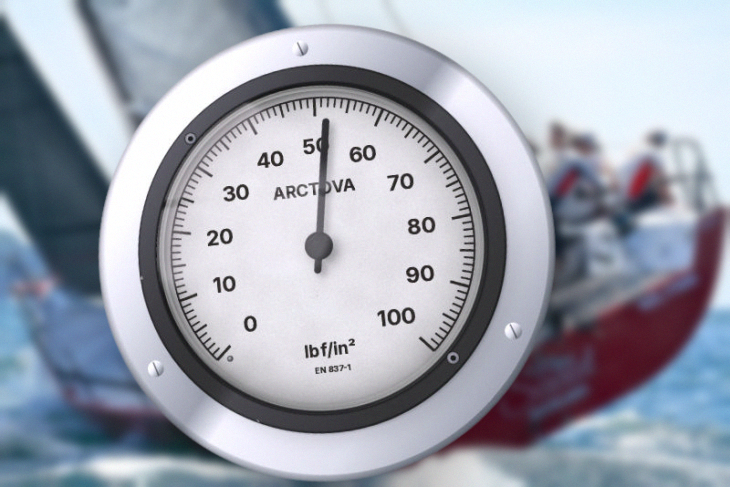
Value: 52 psi
